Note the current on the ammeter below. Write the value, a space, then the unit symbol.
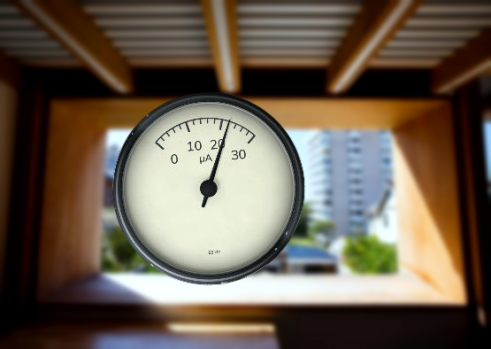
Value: 22 µA
